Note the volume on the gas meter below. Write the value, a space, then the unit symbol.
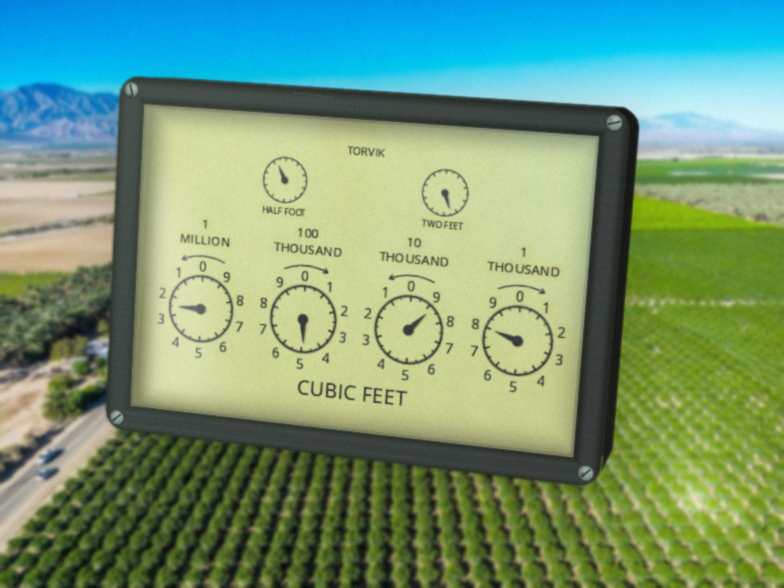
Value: 248800 ft³
